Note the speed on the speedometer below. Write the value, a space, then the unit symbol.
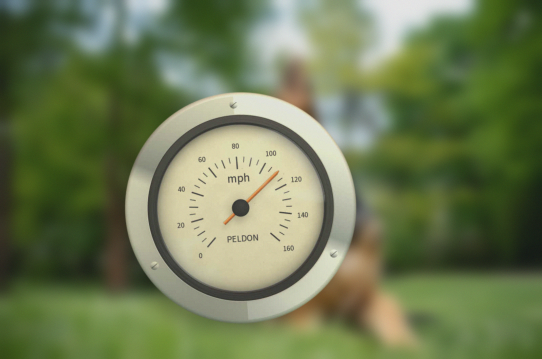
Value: 110 mph
